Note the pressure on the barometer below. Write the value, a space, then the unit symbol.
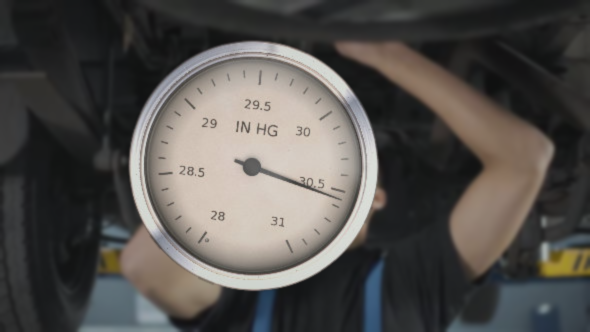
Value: 30.55 inHg
